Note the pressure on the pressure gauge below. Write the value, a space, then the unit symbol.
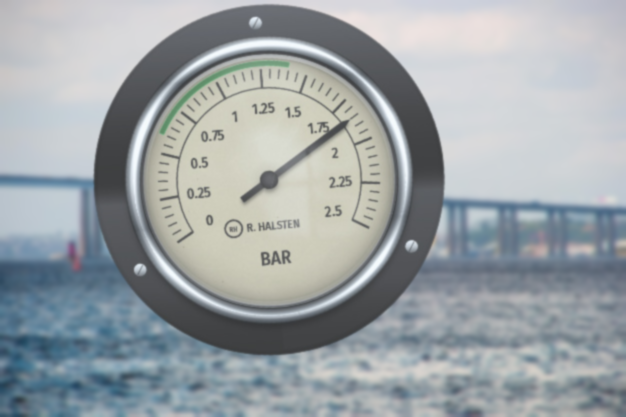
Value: 1.85 bar
